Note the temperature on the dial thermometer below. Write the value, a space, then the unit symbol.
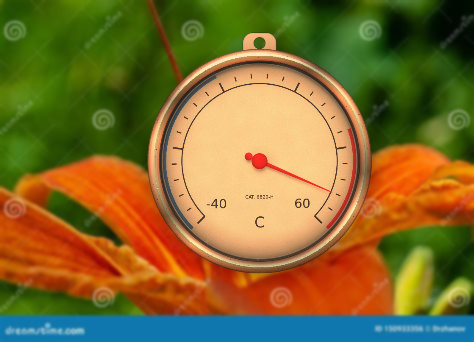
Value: 52 °C
